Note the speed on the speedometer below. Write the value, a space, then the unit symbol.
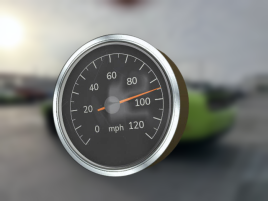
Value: 95 mph
